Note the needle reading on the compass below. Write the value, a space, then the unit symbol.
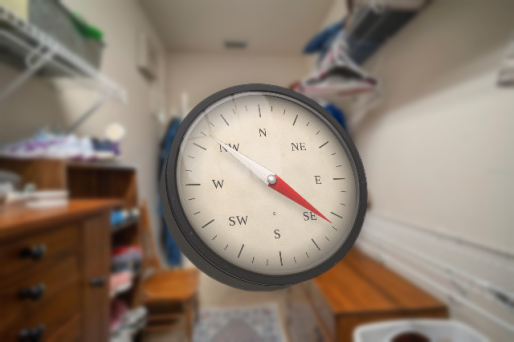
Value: 130 °
